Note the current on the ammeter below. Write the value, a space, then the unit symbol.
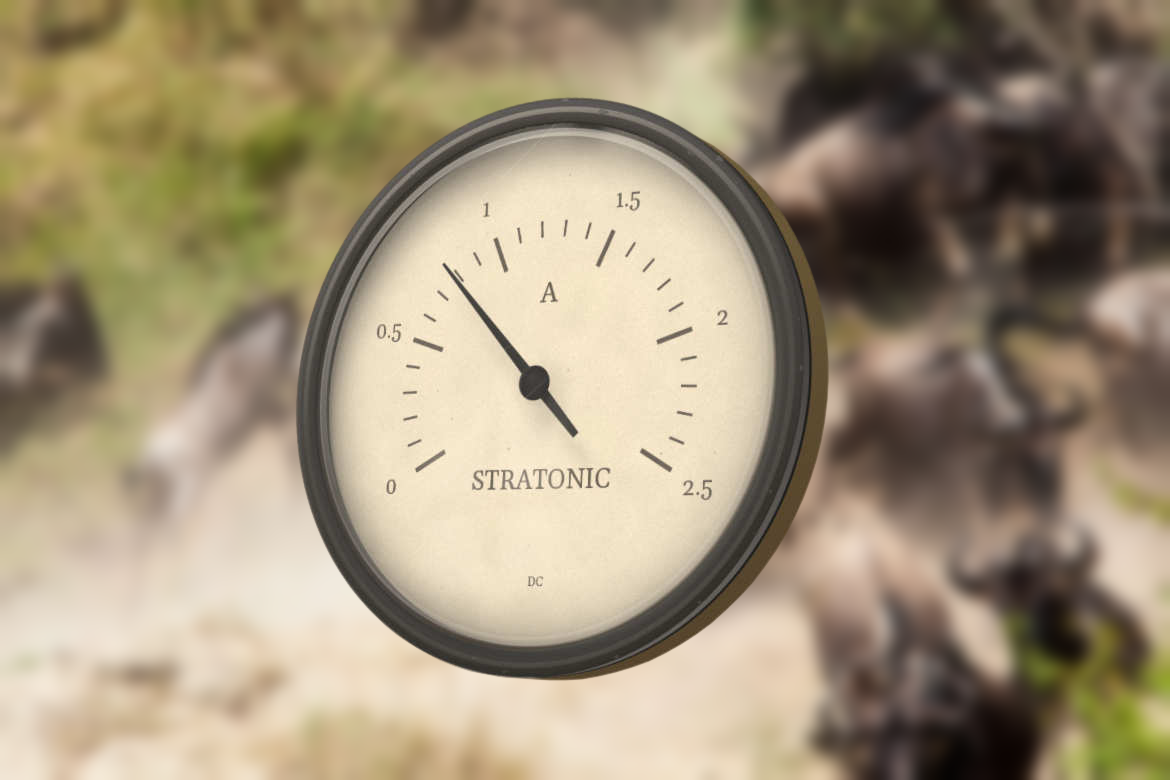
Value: 0.8 A
